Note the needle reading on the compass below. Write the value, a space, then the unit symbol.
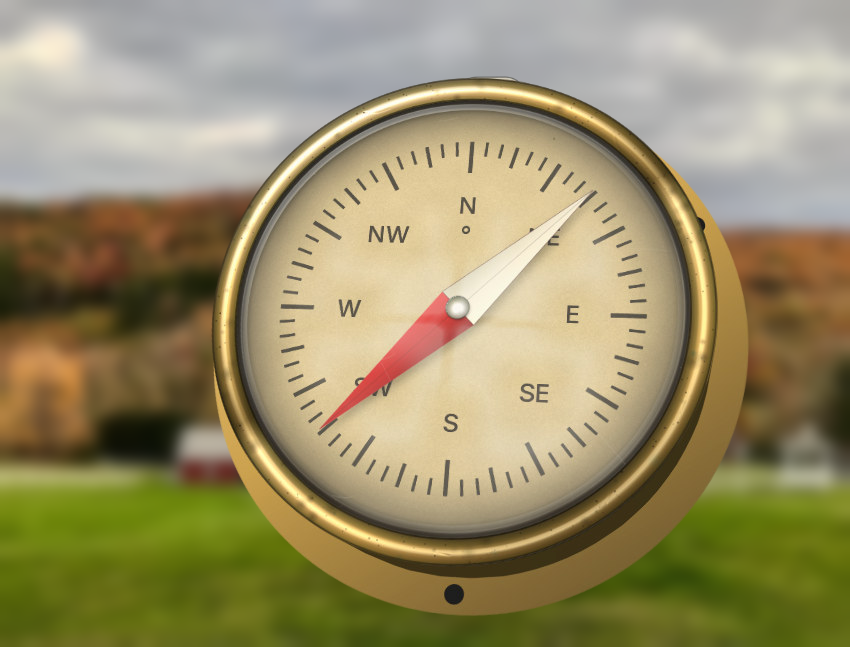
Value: 225 °
